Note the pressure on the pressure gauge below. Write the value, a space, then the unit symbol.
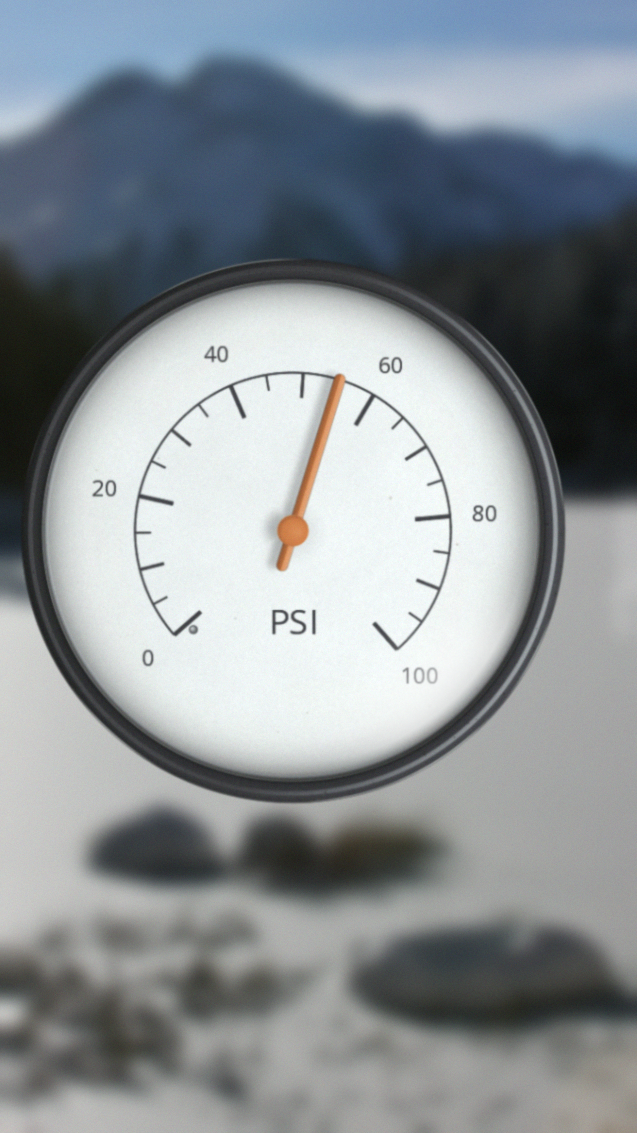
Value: 55 psi
